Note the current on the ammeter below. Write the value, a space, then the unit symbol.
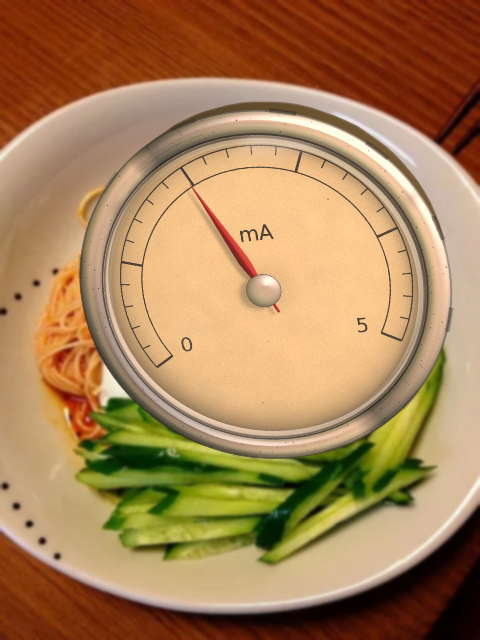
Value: 2 mA
